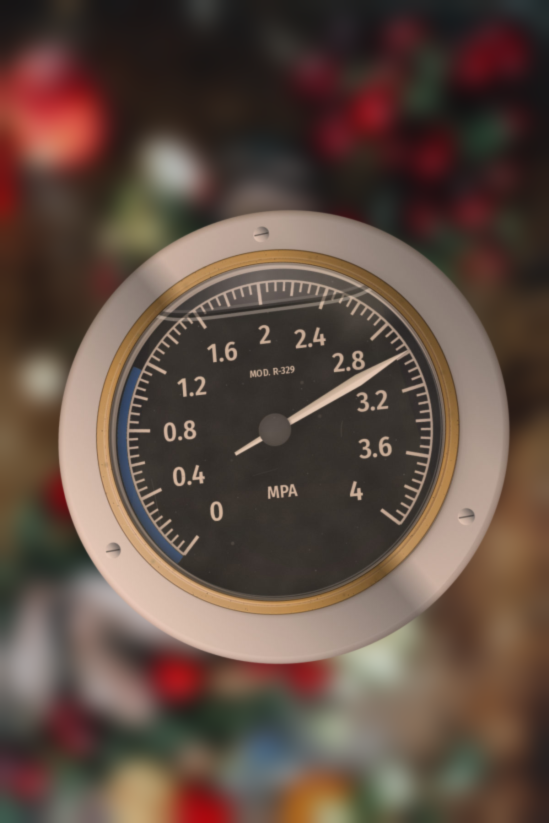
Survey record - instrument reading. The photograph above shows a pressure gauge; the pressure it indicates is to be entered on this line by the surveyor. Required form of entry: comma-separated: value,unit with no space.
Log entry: 3,MPa
